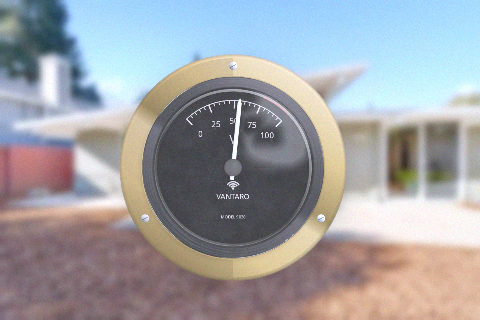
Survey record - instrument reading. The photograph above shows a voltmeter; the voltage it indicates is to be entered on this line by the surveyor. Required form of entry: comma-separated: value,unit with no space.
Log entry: 55,V
